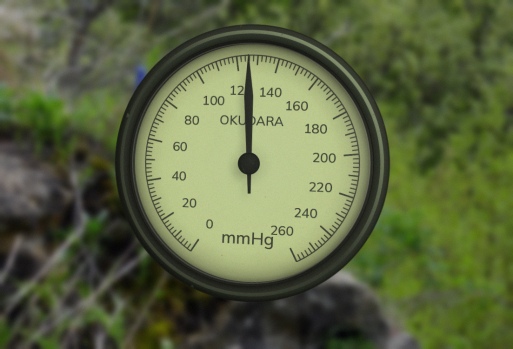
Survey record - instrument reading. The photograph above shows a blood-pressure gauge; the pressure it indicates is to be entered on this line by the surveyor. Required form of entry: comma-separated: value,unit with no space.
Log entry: 126,mmHg
